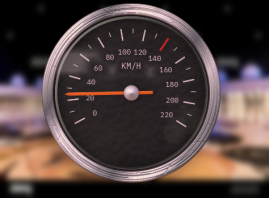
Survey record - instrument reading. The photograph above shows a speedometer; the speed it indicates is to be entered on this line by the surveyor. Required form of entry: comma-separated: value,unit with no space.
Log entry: 25,km/h
